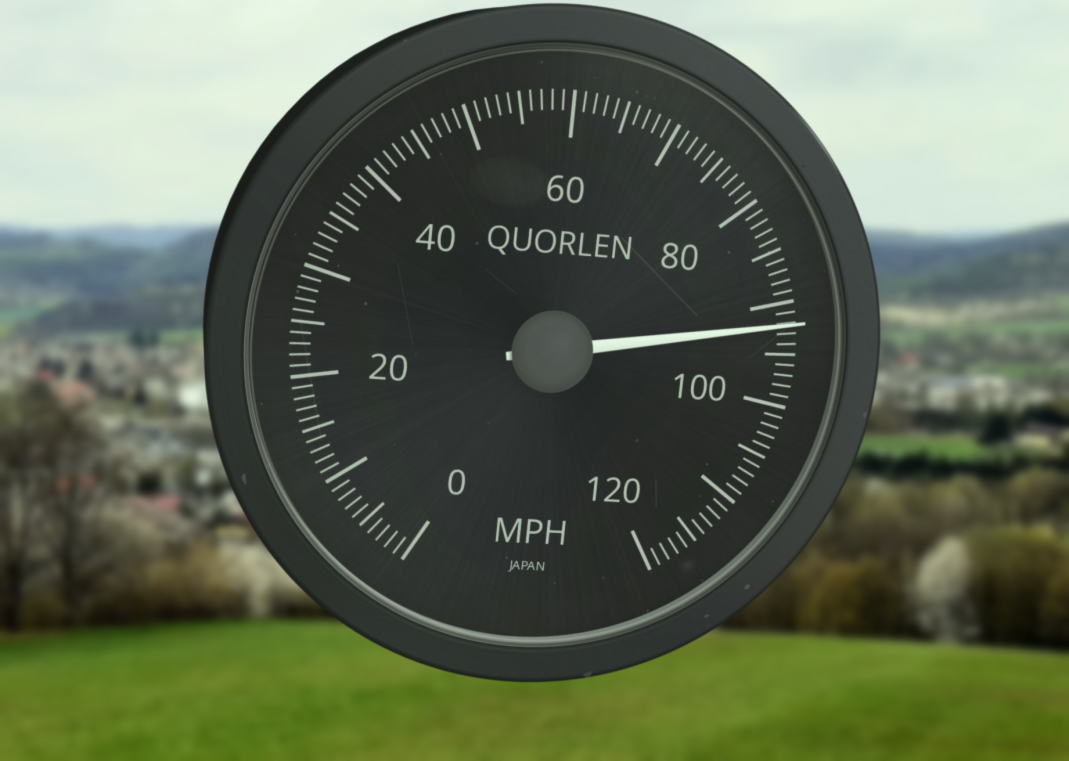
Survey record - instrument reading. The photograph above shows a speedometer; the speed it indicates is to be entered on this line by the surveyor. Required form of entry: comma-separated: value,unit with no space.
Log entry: 92,mph
